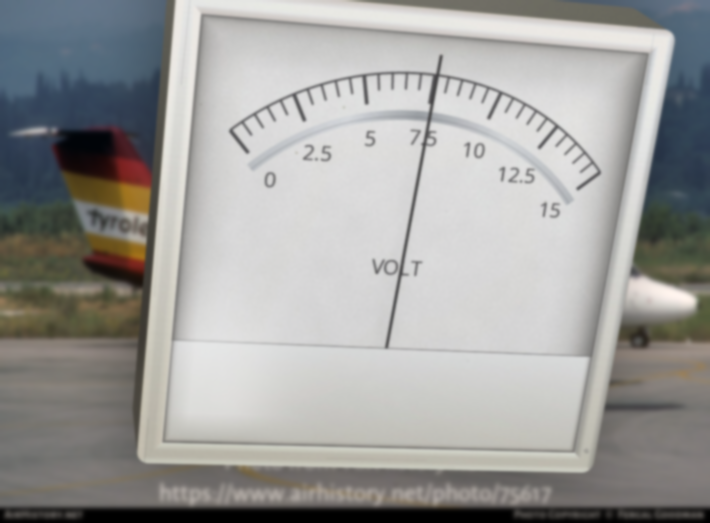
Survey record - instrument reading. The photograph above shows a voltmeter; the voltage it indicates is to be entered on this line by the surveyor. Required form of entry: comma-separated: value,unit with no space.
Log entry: 7.5,V
